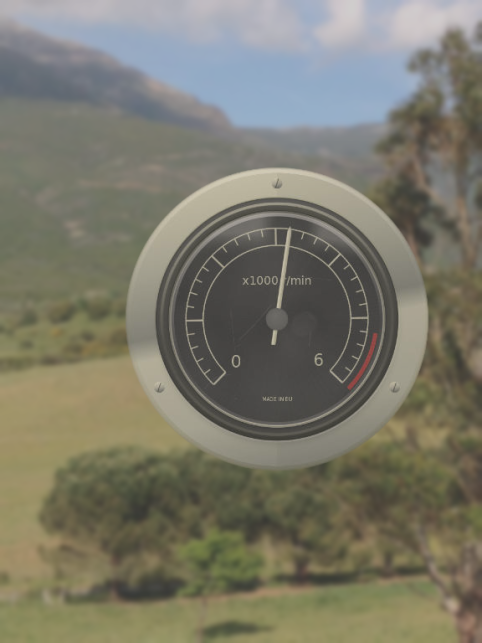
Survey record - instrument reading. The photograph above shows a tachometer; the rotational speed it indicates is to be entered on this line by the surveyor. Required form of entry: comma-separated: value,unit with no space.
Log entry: 3200,rpm
